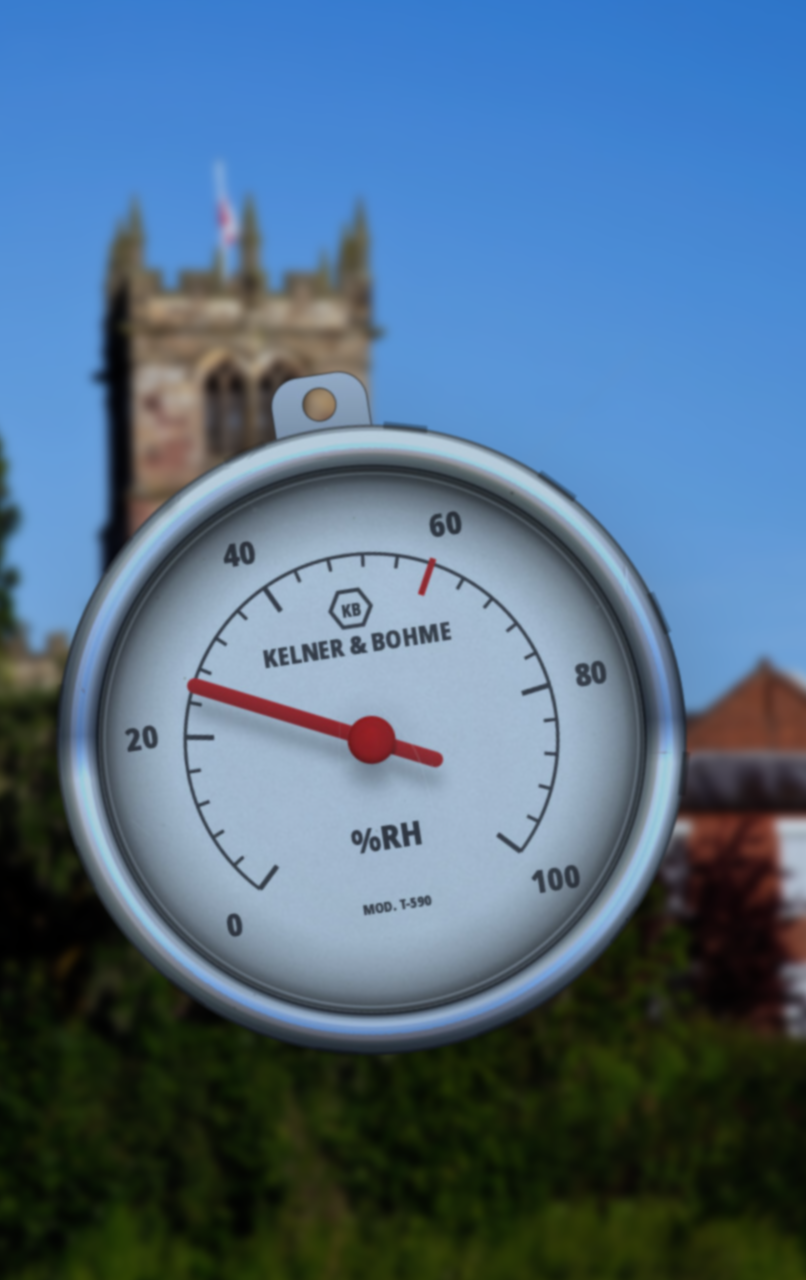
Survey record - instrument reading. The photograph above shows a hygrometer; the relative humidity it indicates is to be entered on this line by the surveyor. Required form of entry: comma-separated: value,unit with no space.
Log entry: 26,%
